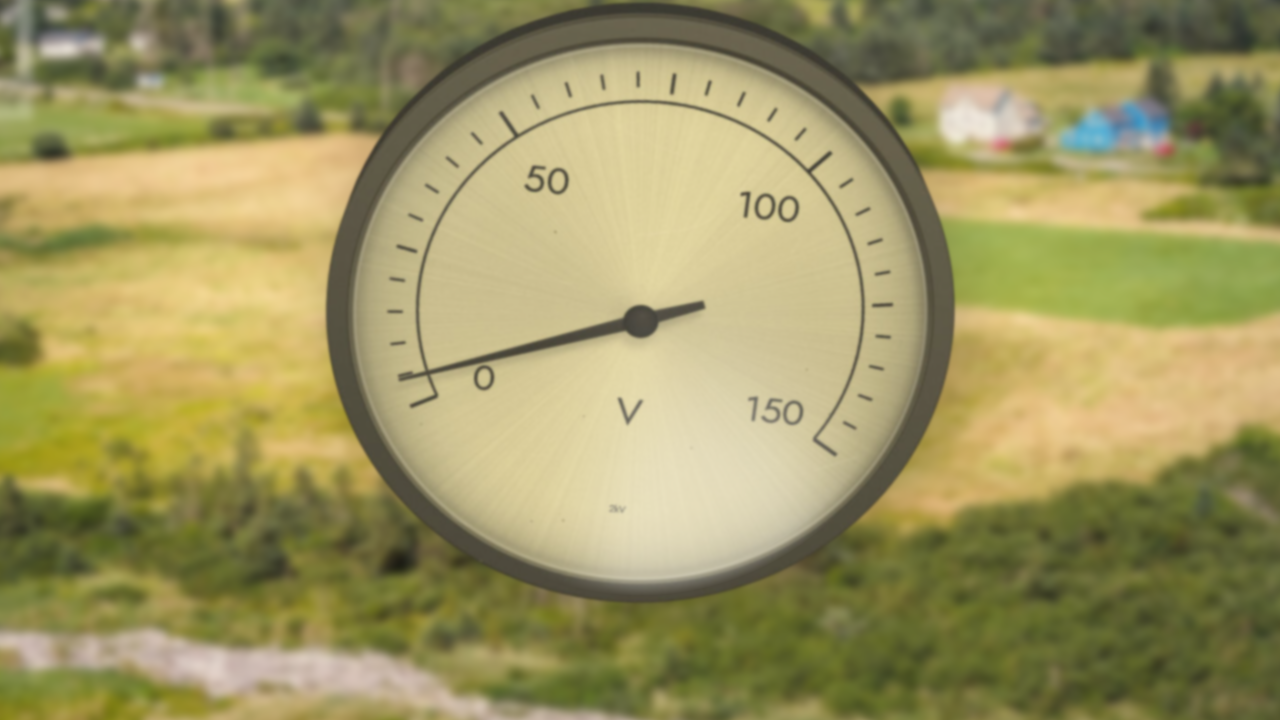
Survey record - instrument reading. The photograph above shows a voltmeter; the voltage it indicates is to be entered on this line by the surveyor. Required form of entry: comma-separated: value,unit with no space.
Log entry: 5,V
